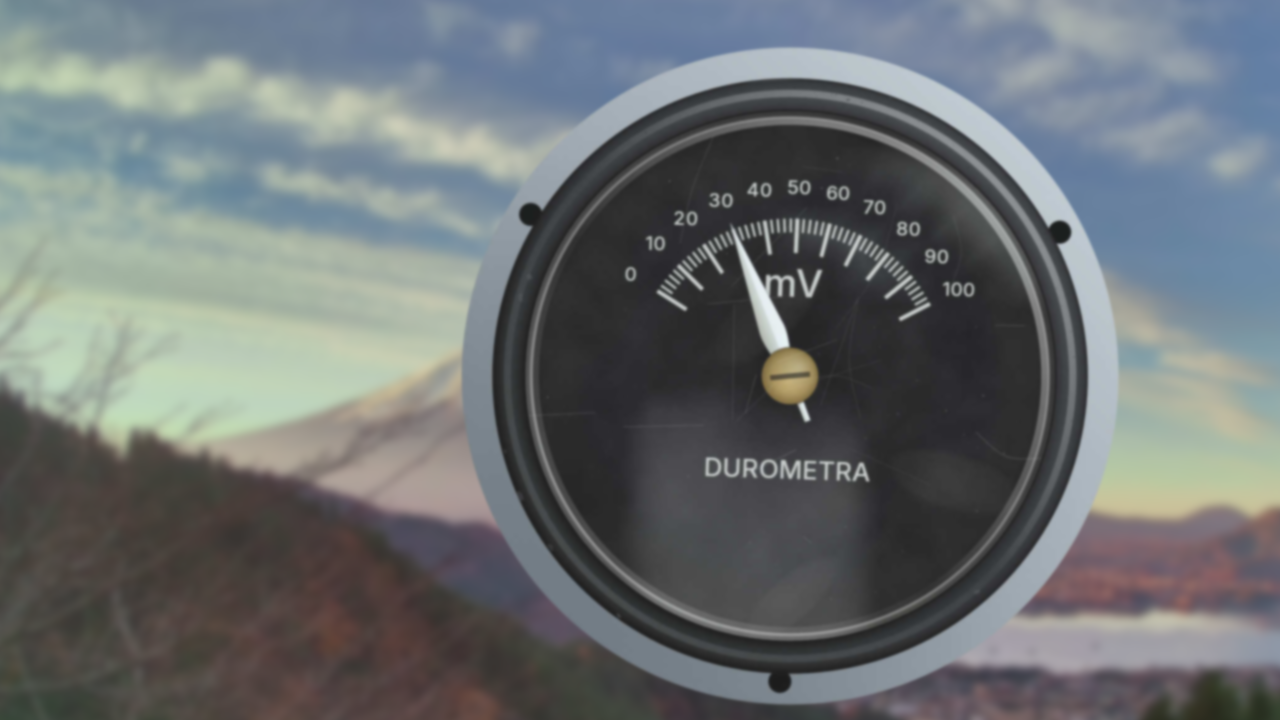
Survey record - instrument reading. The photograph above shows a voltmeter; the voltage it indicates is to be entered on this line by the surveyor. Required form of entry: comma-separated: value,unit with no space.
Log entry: 30,mV
